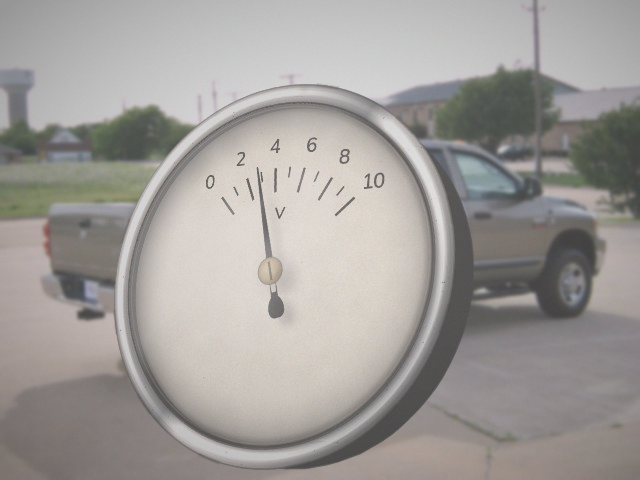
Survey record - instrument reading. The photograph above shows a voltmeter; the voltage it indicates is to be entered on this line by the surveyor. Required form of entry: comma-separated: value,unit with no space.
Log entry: 3,V
